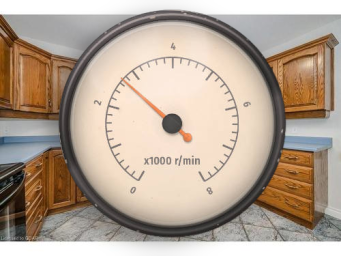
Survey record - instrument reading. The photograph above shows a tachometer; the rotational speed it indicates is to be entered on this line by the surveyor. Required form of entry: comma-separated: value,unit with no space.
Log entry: 2700,rpm
